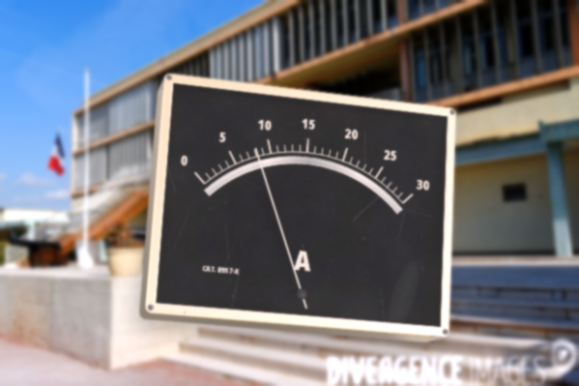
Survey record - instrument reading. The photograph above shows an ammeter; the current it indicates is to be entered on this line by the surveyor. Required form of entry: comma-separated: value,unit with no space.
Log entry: 8,A
